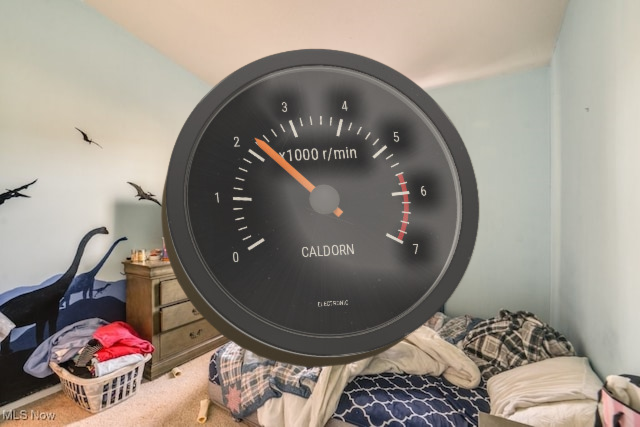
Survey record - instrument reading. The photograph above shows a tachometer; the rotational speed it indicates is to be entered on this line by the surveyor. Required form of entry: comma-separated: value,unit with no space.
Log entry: 2200,rpm
